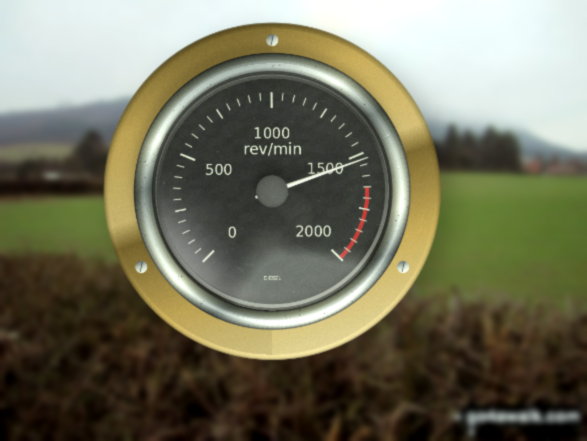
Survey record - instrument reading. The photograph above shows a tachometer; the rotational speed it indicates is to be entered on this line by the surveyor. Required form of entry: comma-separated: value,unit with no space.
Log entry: 1525,rpm
